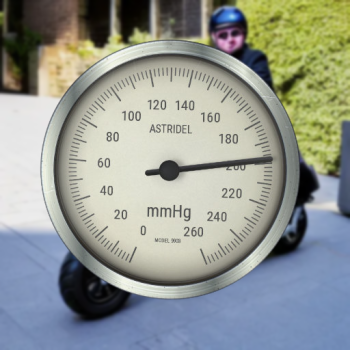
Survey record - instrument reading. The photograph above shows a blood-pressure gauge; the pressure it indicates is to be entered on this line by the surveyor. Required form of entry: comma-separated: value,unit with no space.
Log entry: 198,mmHg
